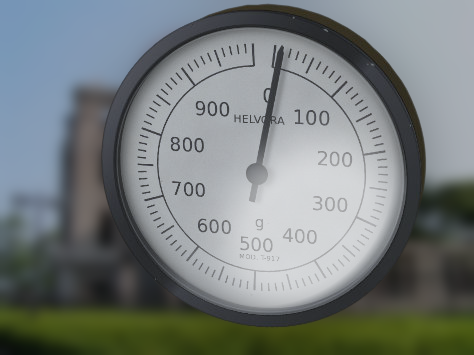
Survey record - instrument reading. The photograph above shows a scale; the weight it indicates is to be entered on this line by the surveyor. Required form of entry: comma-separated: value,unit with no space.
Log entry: 10,g
